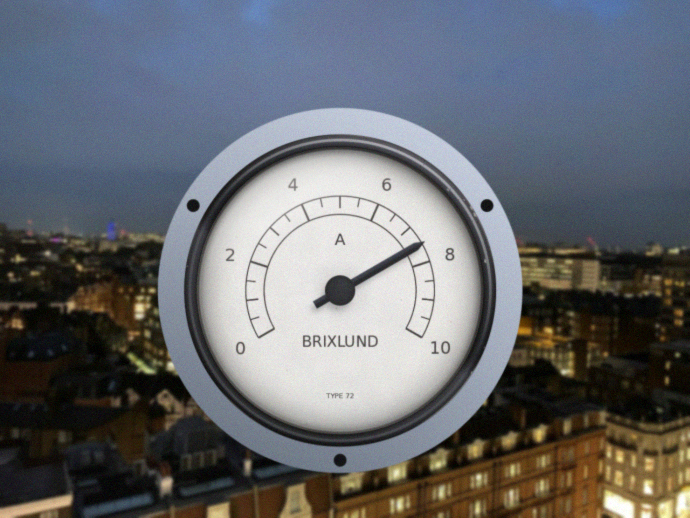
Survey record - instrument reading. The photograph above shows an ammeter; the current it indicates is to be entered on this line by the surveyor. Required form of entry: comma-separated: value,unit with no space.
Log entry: 7.5,A
